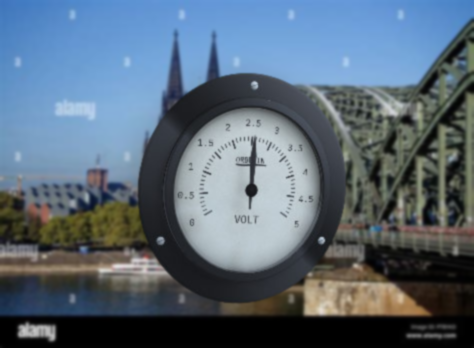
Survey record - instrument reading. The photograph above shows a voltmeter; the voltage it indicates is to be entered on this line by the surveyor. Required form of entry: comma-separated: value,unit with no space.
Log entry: 2.5,V
